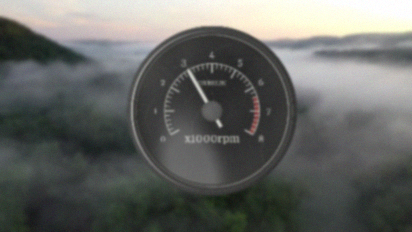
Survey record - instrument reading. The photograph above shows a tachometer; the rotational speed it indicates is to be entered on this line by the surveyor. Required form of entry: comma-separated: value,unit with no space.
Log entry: 3000,rpm
